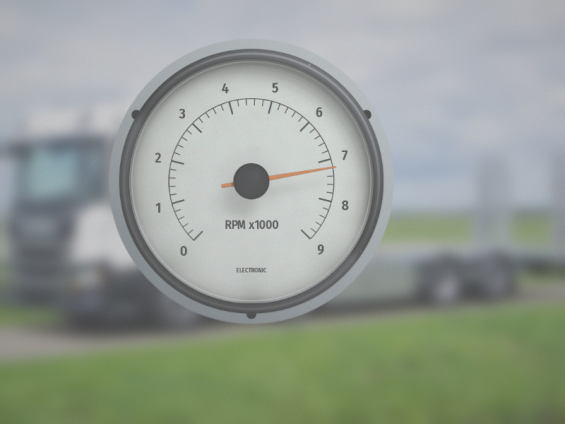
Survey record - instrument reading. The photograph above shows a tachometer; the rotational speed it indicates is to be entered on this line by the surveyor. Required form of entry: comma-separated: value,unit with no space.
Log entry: 7200,rpm
